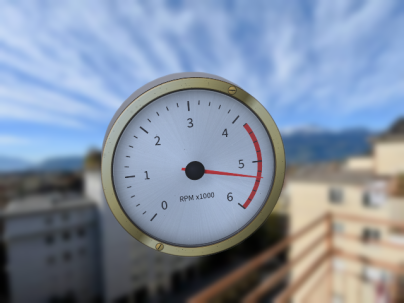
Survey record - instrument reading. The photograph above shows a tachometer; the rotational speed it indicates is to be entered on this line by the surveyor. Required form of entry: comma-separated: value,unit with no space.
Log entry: 5300,rpm
